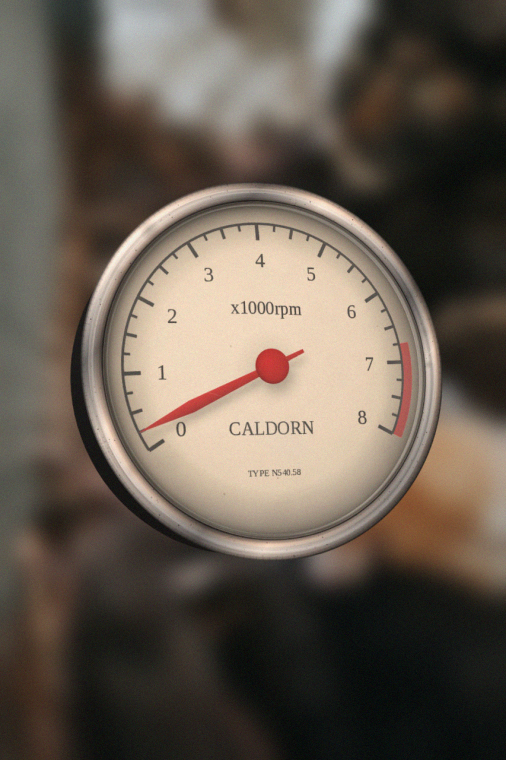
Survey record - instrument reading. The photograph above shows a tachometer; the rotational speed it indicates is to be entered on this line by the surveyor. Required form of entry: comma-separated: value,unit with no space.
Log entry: 250,rpm
